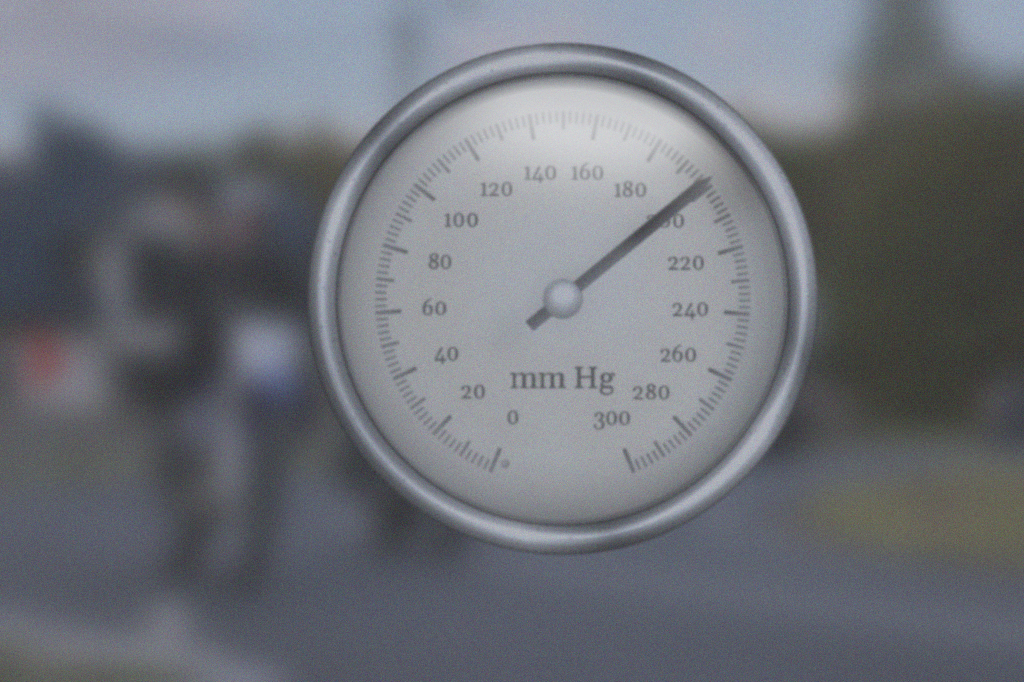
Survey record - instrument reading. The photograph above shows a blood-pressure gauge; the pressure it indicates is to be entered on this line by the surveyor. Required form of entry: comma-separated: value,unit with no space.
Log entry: 198,mmHg
